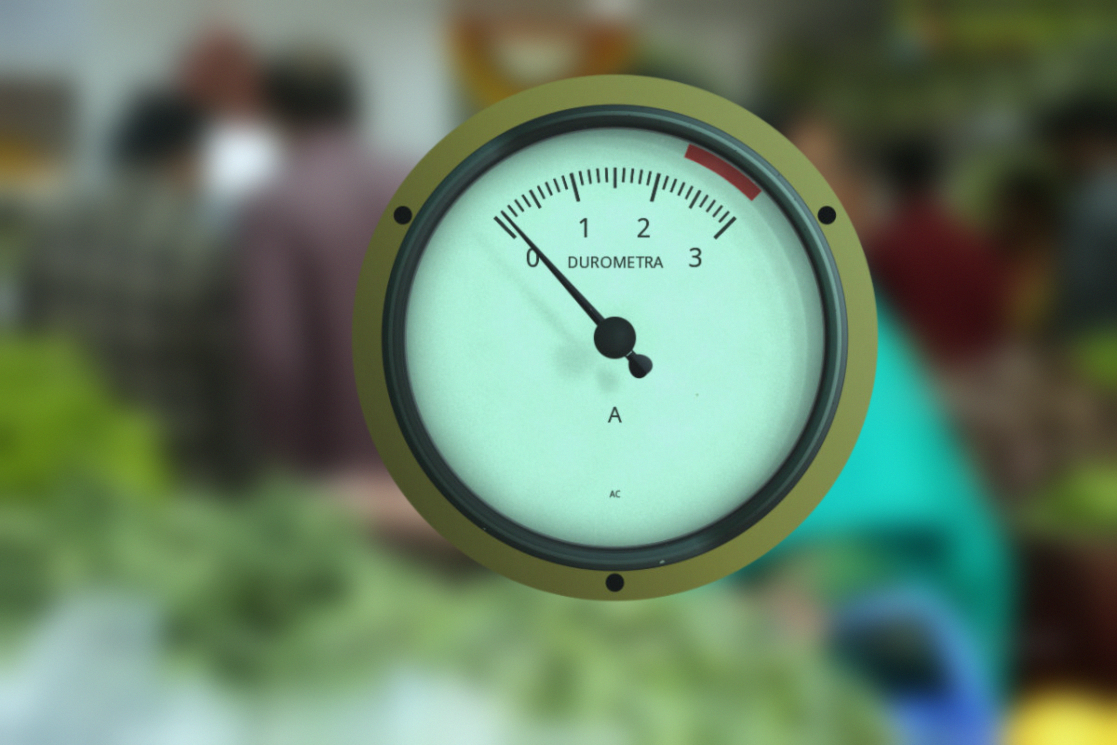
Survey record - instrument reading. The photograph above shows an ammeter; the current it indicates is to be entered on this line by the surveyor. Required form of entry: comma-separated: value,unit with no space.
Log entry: 0.1,A
